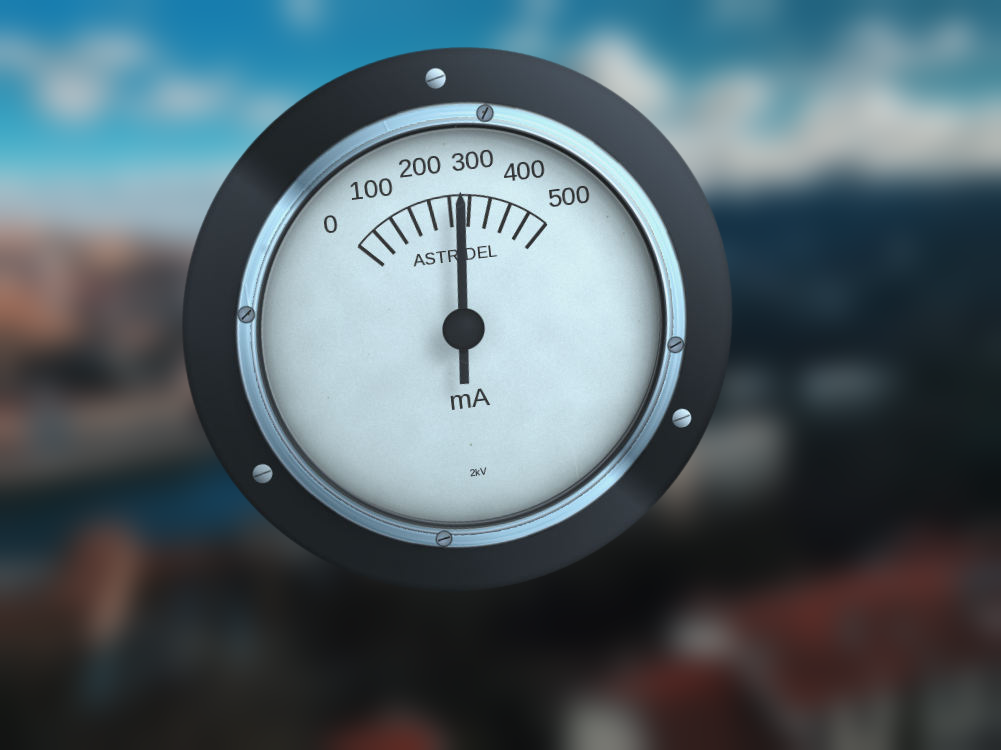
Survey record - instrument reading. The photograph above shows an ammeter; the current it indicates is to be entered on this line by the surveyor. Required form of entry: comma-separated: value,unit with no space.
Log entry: 275,mA
